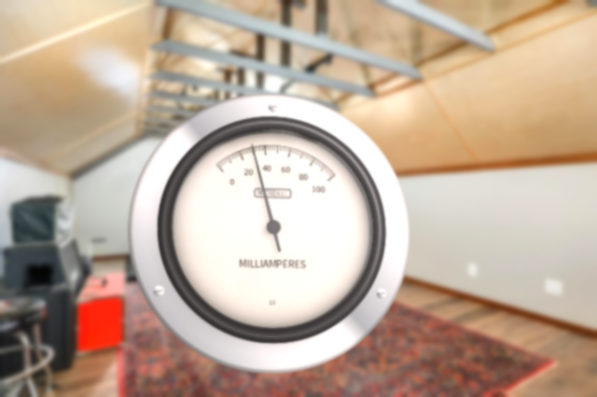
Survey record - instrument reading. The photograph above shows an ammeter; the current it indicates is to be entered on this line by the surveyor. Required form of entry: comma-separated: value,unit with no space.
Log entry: 30,mA
